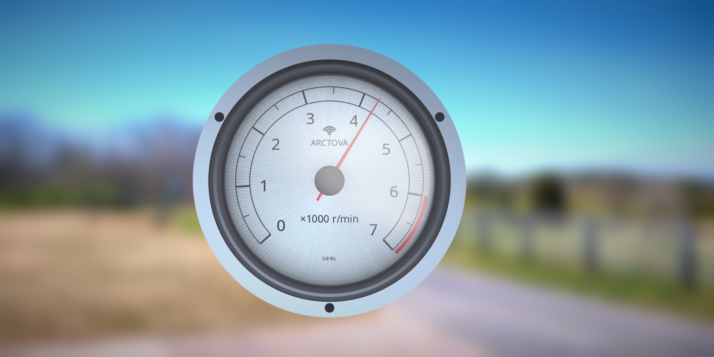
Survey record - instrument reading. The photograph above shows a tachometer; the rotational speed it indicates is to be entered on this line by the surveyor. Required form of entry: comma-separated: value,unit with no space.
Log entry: 4250,rpm
